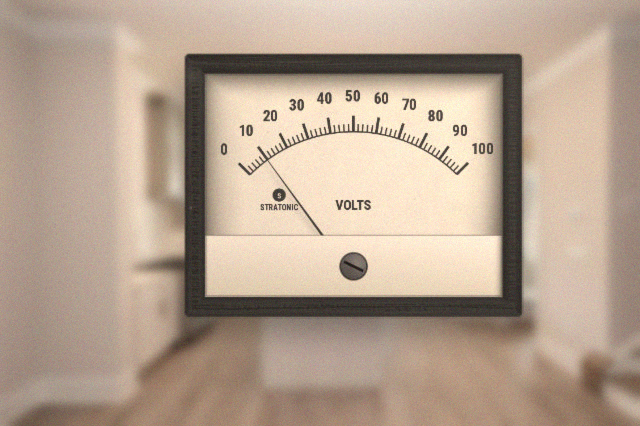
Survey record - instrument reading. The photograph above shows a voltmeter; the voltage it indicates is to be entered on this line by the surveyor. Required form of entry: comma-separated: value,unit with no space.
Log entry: 10,V
